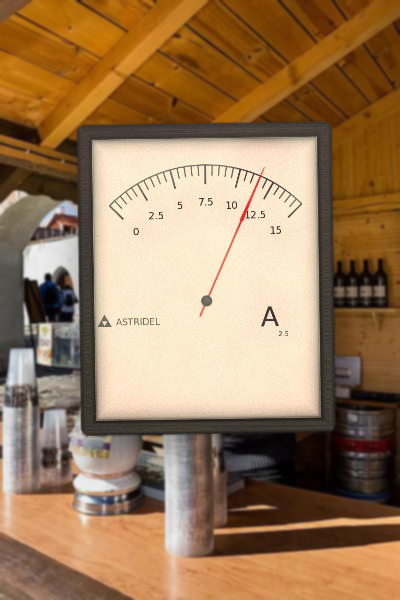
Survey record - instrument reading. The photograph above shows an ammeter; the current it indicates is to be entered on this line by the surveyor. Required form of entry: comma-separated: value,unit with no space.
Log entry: 11.5,A
